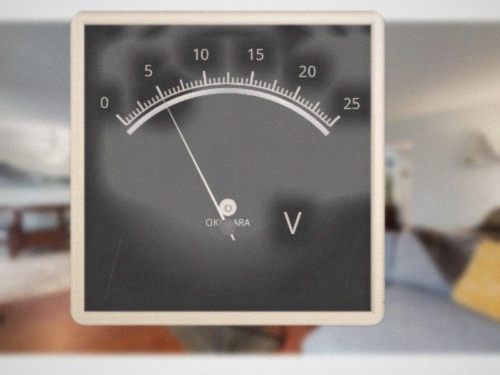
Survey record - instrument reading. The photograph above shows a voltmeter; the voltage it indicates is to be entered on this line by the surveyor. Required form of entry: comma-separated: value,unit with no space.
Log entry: 5,V
